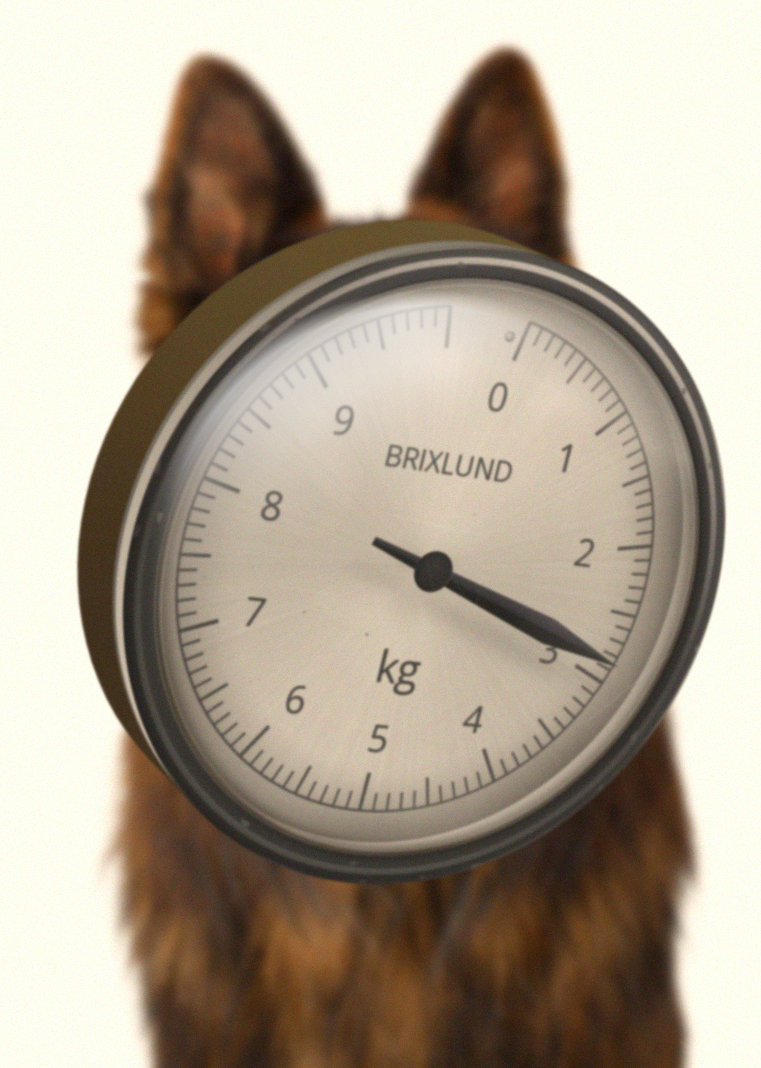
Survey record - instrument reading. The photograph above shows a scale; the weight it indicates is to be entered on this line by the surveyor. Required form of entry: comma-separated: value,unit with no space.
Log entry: 2.85,kg
